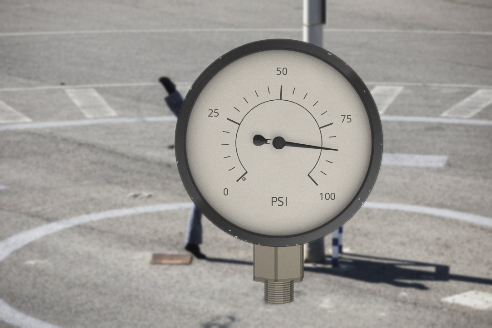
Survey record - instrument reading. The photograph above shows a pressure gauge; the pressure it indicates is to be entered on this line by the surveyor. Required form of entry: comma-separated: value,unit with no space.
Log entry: 85,psi
